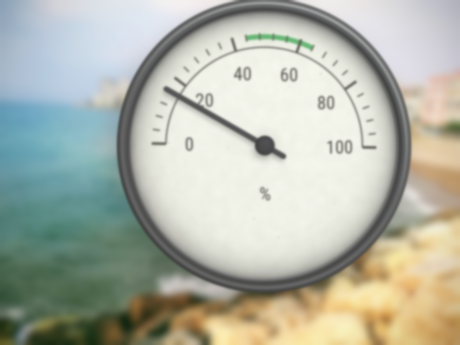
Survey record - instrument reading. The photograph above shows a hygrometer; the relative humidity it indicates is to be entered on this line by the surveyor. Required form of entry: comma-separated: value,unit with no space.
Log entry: 16,%
